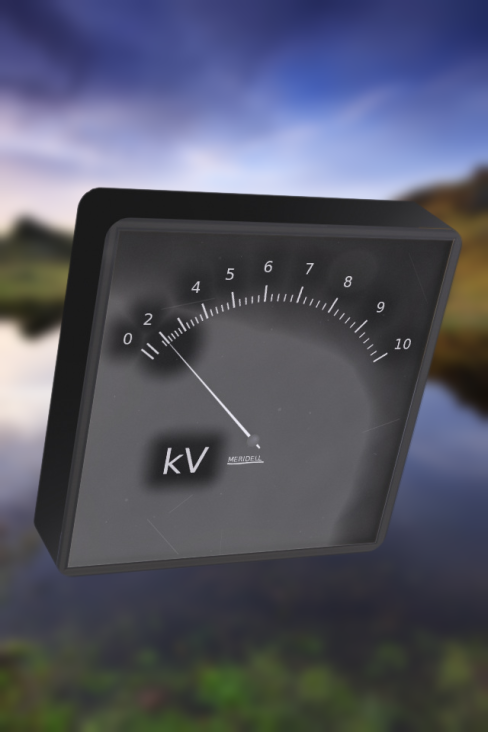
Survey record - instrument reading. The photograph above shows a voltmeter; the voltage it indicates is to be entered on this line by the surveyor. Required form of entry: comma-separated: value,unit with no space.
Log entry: 2,kV
